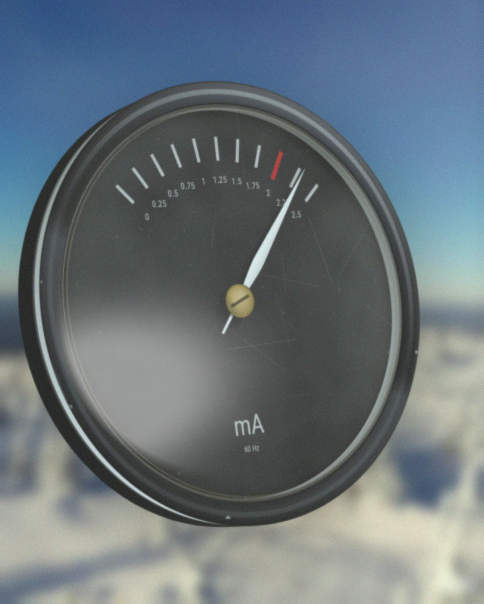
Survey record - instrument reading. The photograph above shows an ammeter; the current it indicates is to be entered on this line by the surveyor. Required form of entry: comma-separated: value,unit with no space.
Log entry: 2.25,mA
